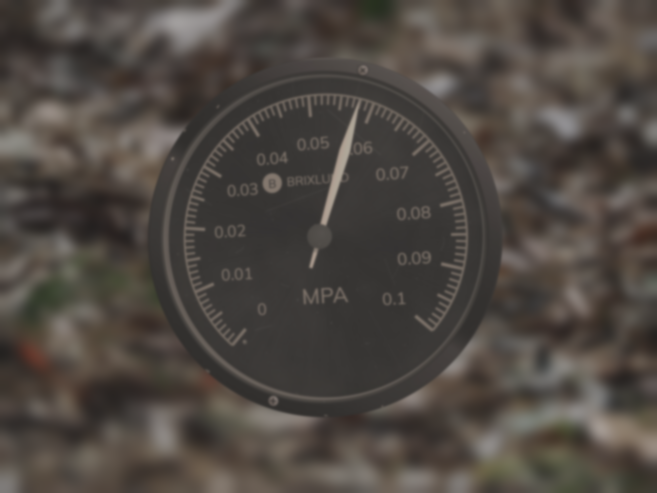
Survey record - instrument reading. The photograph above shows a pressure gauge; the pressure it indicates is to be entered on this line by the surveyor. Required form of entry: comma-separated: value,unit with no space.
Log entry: 0.058,MPa
